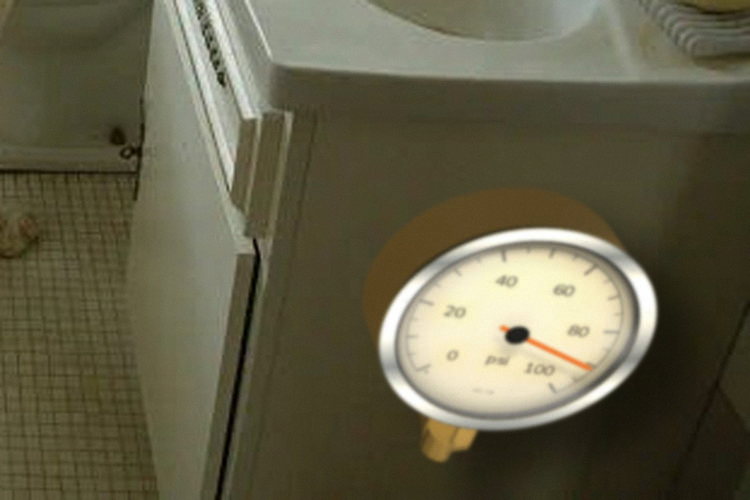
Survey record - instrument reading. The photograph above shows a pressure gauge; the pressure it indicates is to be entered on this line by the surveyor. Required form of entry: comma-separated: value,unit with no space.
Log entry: 90,psi
